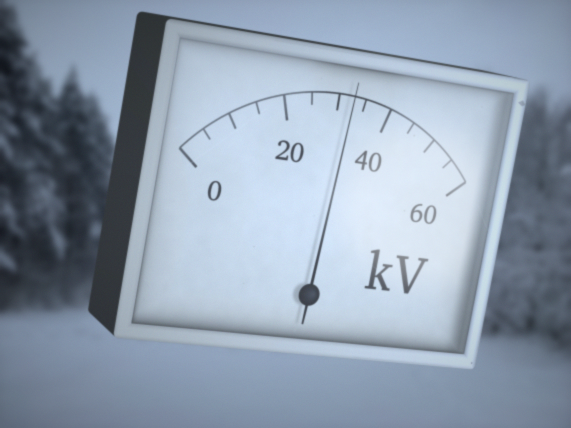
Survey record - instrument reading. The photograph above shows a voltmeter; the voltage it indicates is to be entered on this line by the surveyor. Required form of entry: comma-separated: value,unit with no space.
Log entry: 32.5,kV
